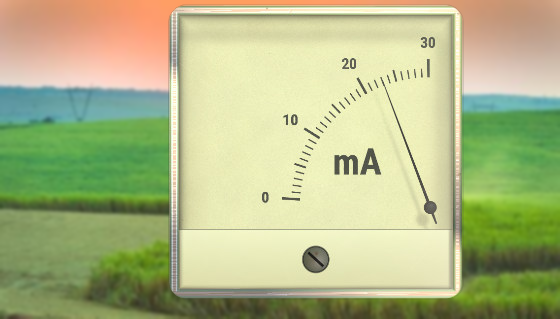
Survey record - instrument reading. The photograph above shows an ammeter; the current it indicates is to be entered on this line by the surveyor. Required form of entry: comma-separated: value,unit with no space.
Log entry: 23,mA
